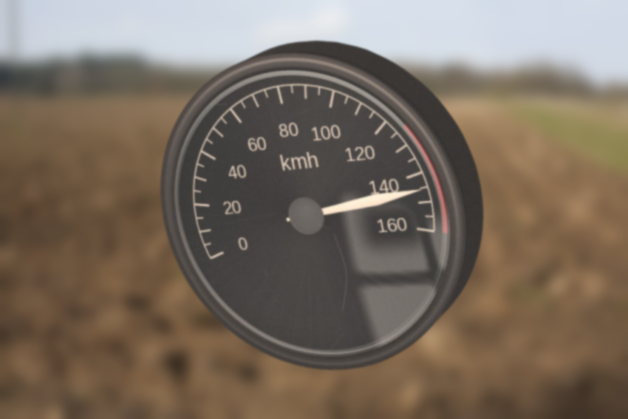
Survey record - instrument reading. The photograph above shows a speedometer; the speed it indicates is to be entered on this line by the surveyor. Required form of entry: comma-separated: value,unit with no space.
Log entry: 145,km/h
